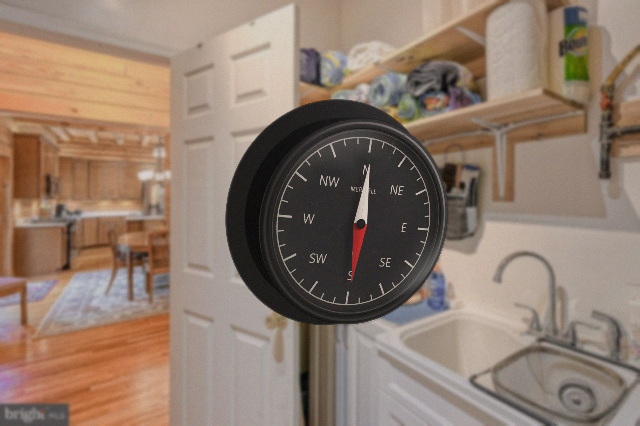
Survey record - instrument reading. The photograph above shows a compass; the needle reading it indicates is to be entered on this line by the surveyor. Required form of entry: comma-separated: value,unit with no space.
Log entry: 180,°
